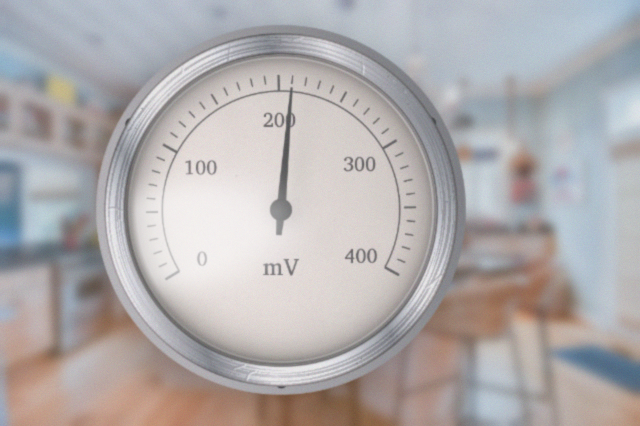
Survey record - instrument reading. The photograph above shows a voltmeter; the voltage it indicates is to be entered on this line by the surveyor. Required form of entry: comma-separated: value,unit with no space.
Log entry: 210,mV
